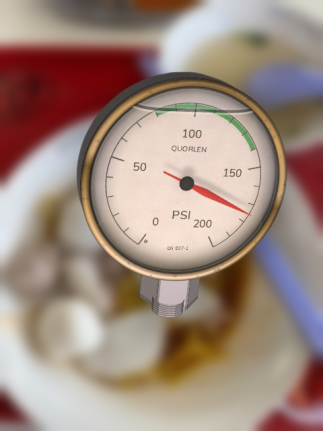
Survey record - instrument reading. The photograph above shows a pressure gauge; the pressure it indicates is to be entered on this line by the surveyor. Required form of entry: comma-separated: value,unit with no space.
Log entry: 175,psi
